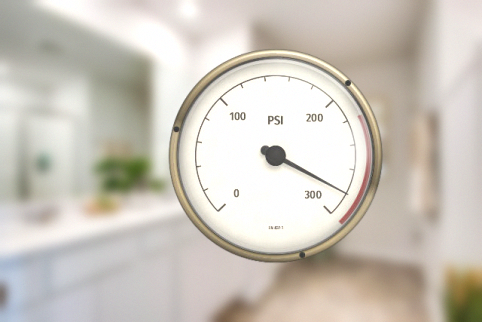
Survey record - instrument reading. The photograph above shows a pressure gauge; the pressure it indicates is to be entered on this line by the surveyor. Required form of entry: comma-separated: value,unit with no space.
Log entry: 280,psi
